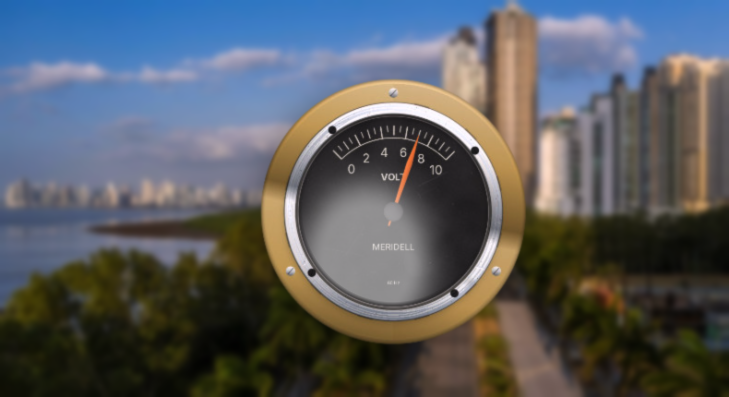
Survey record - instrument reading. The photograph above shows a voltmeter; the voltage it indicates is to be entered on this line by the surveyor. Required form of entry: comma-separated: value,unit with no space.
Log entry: 7,V
